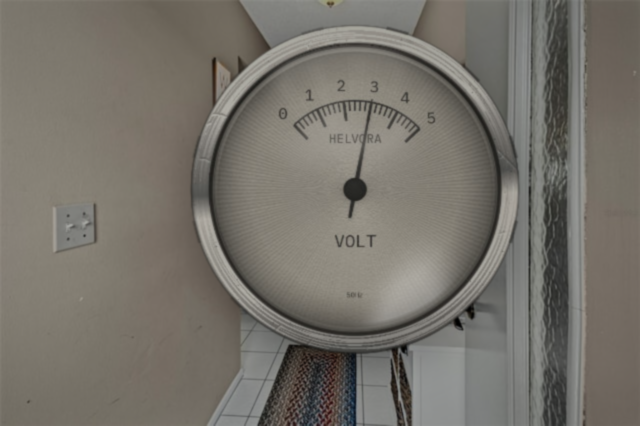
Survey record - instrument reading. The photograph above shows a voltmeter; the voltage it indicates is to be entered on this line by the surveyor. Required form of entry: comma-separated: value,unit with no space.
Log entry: 3,V
